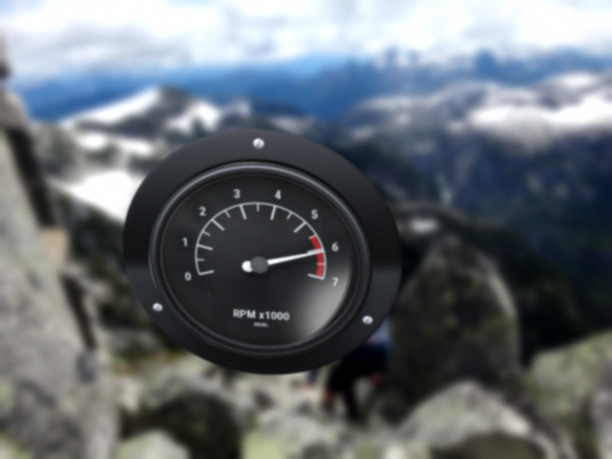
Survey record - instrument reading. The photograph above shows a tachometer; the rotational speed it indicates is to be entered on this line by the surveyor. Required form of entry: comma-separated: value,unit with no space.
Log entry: 6000,rpm
